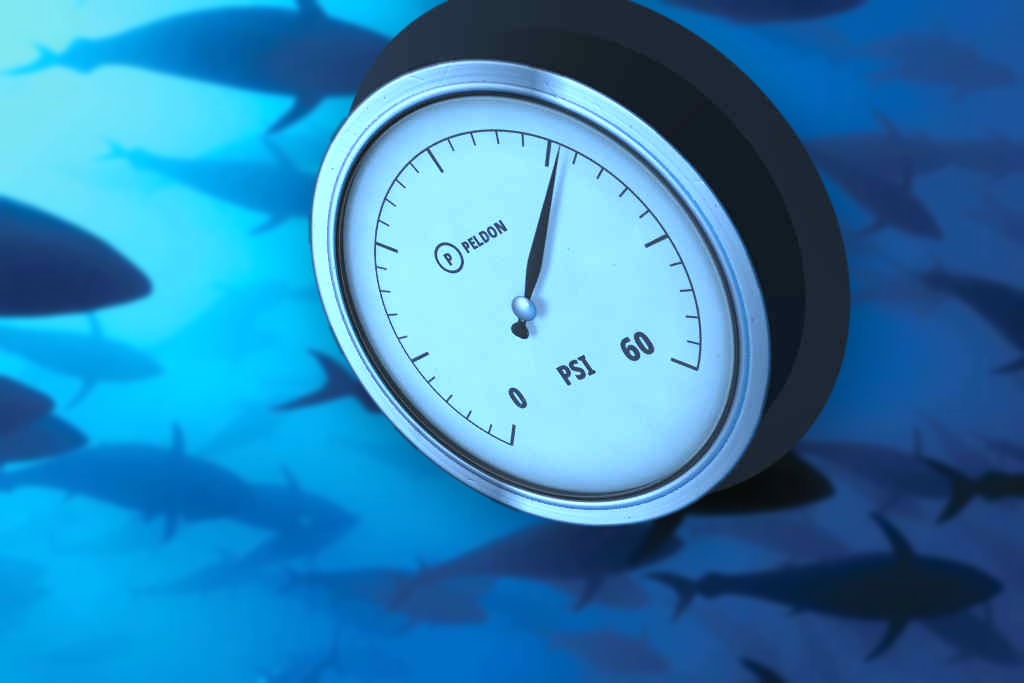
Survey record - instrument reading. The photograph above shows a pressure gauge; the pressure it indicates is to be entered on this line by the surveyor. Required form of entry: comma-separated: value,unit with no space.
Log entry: 41,psi
